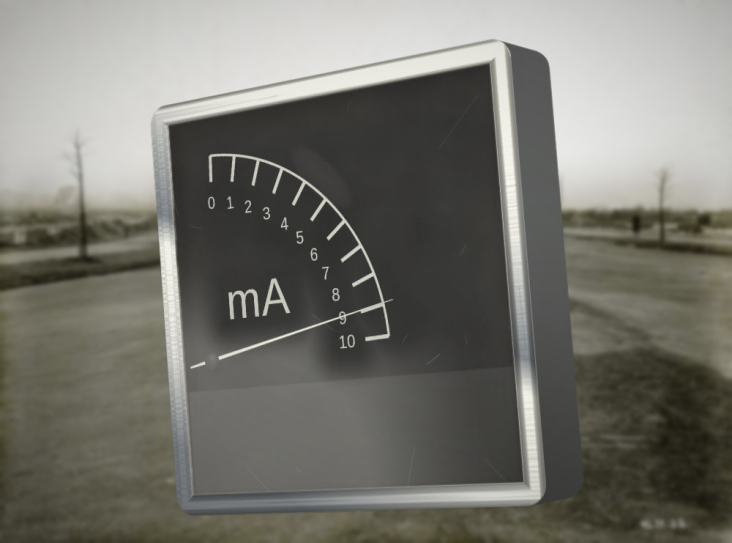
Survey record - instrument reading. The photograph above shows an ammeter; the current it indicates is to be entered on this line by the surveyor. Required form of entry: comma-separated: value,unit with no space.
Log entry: 9,mA
